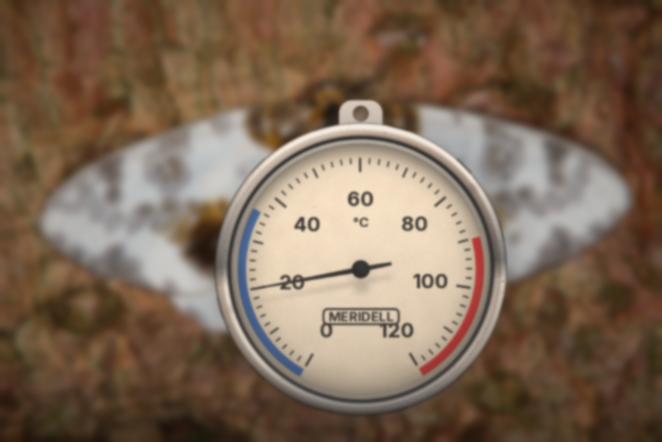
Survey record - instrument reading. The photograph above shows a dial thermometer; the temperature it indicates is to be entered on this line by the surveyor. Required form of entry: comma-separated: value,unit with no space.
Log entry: 20,°C
